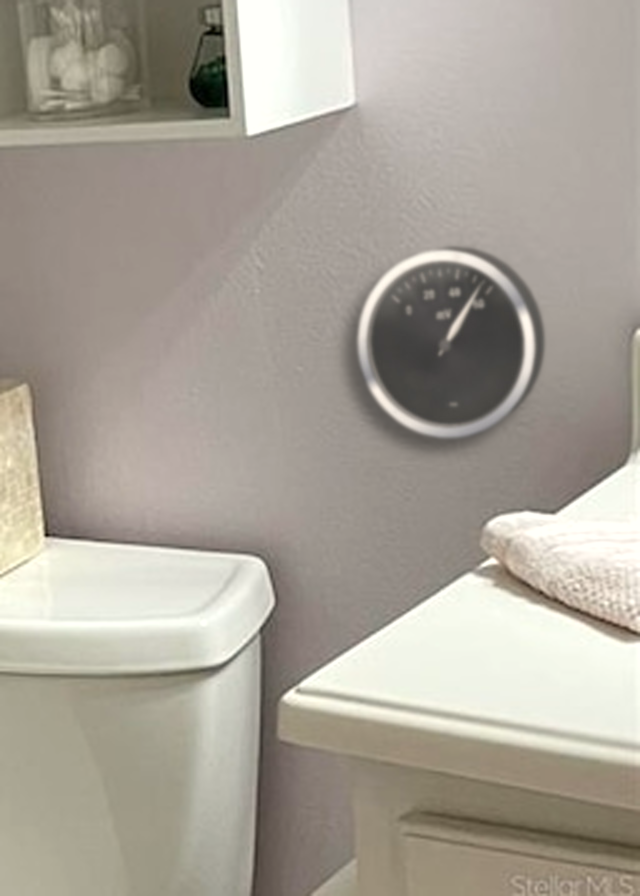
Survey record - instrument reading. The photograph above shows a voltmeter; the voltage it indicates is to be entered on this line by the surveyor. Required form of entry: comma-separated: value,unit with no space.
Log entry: 55,mV
